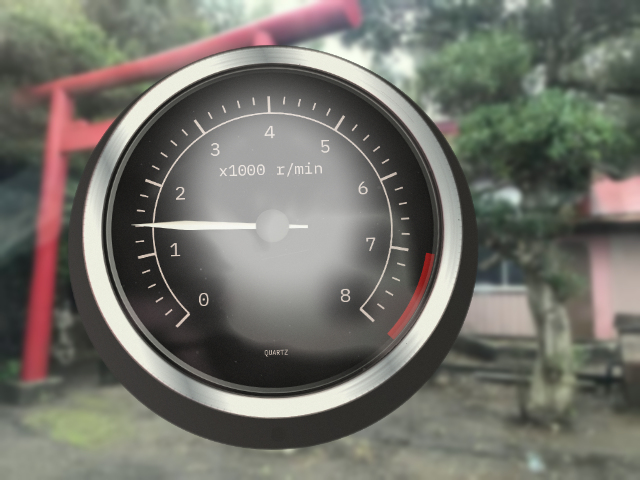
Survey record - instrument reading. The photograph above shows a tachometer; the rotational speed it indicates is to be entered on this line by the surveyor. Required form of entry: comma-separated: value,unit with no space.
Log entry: 1400,rpm
